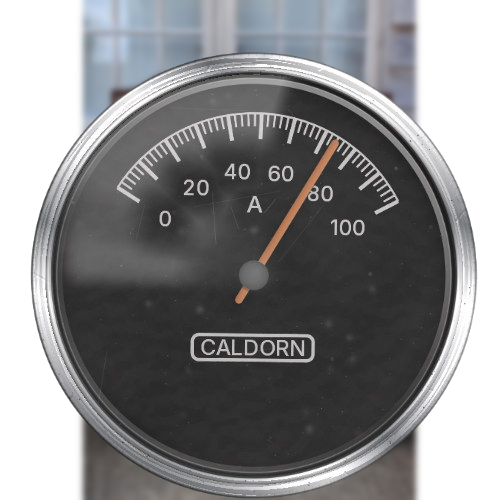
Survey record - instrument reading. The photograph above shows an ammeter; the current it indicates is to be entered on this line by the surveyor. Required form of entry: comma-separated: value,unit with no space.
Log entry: 74,A
